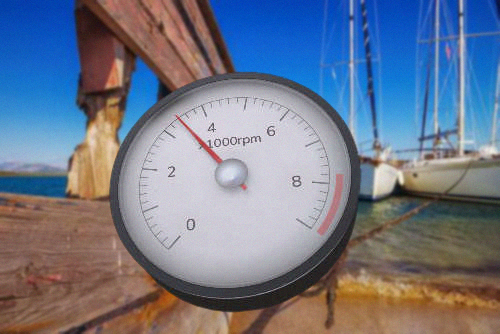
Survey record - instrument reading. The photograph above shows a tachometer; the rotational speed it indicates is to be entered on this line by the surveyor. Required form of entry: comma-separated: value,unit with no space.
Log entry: 3400,rpm
